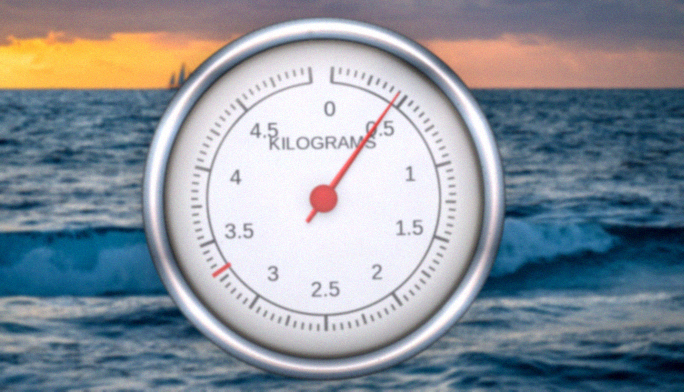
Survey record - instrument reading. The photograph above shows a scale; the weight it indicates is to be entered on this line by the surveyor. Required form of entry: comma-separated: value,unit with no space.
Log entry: 0.45,kg
